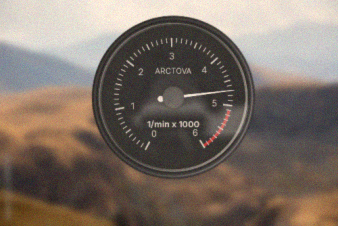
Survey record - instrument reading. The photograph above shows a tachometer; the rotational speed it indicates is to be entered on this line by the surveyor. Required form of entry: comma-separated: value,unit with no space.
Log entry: 4700,rpm
